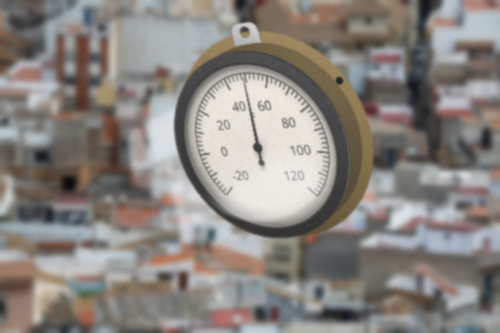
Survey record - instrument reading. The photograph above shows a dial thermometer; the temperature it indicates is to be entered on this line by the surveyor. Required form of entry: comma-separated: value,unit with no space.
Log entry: 50,°F
